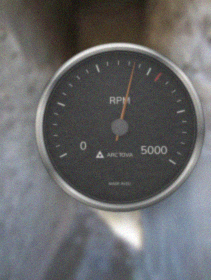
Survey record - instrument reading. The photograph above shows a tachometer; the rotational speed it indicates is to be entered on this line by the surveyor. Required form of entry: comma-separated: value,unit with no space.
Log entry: 2700,rpm
